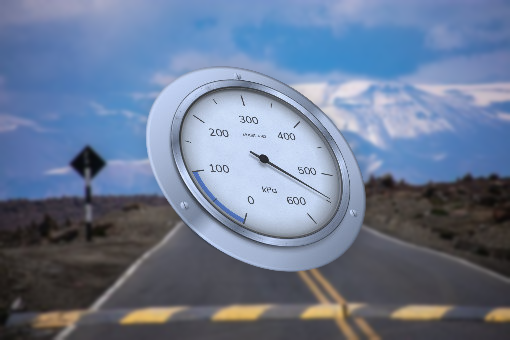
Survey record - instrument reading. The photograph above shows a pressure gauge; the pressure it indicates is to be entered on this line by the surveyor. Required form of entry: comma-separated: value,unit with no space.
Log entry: 550,kPa
